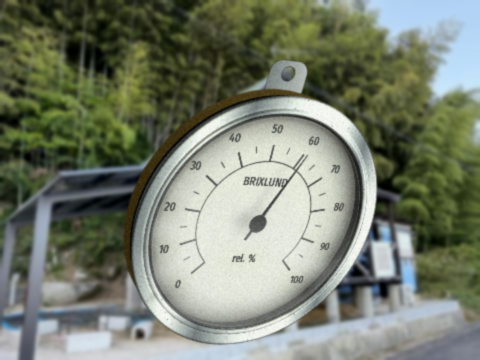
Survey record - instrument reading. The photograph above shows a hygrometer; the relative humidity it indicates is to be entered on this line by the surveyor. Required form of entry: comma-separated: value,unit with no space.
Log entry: 60,%
